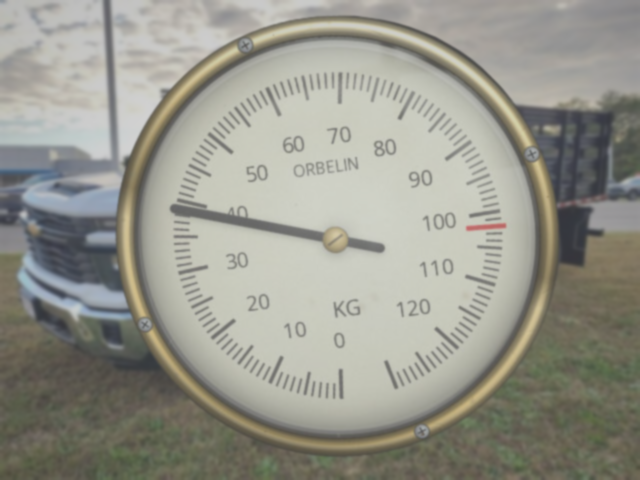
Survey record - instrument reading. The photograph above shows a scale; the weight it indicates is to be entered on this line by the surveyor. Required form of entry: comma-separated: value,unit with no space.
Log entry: 39,kg
